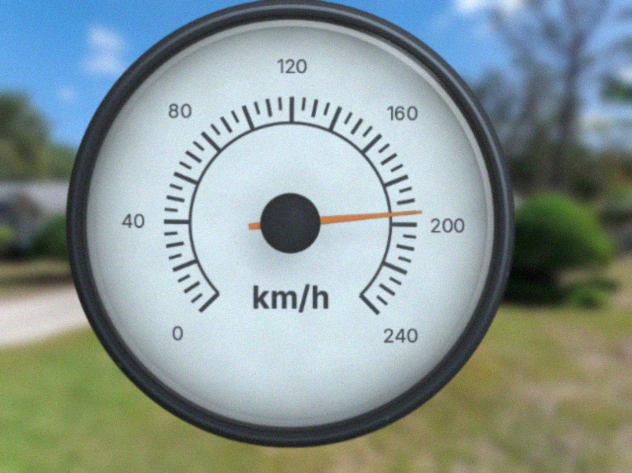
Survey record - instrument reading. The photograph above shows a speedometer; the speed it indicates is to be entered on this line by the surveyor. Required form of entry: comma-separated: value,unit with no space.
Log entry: 195,km/h
